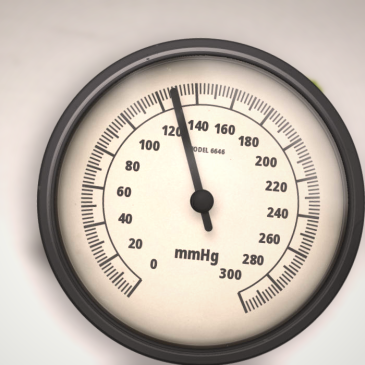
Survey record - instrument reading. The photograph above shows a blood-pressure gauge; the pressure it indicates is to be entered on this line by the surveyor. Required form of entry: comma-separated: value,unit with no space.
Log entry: 128,mmHg
